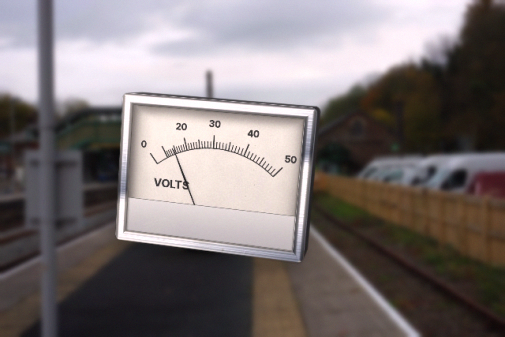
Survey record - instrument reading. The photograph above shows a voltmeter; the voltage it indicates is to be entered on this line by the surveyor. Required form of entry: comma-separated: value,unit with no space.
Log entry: 15,V
